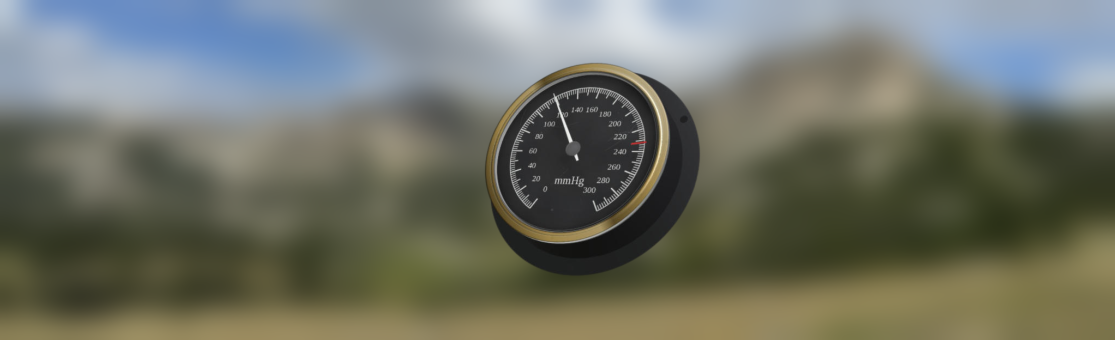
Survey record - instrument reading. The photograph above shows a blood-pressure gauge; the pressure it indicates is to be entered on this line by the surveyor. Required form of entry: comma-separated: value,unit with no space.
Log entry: 120,mmHg
